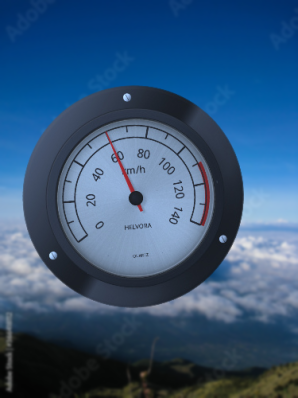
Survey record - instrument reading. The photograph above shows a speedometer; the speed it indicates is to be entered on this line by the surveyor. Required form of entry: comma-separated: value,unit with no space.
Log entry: 60,km/h
